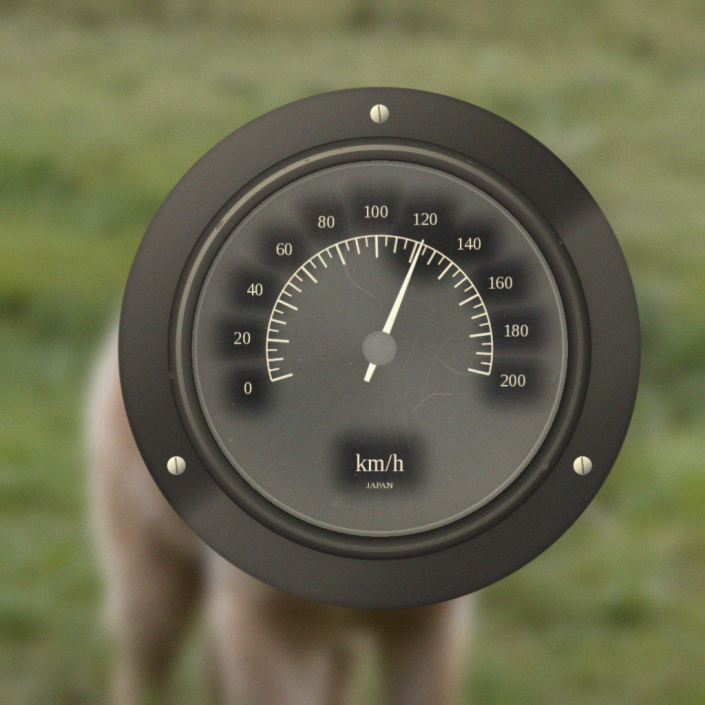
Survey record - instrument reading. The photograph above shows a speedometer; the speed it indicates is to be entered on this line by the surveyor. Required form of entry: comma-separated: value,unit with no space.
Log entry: 122.5,km/h
